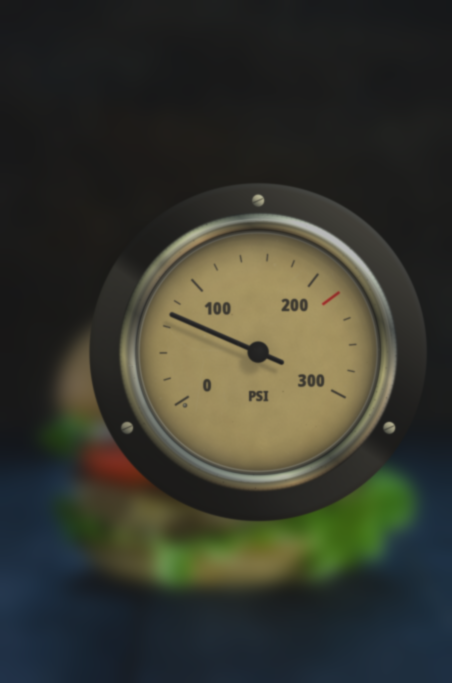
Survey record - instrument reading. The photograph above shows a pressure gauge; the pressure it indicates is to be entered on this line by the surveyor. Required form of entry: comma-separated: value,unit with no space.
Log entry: 70,psi
